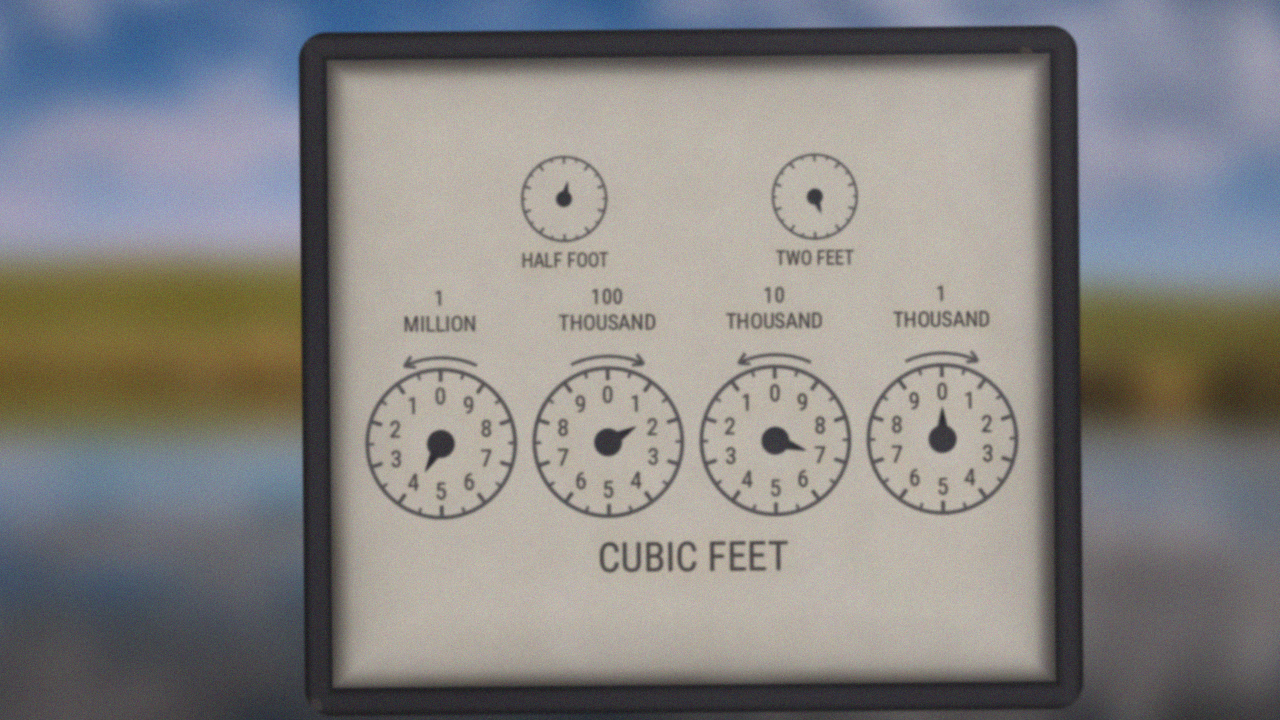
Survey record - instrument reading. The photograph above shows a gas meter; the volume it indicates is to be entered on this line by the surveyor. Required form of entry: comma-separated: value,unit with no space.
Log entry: 417000,ft³
